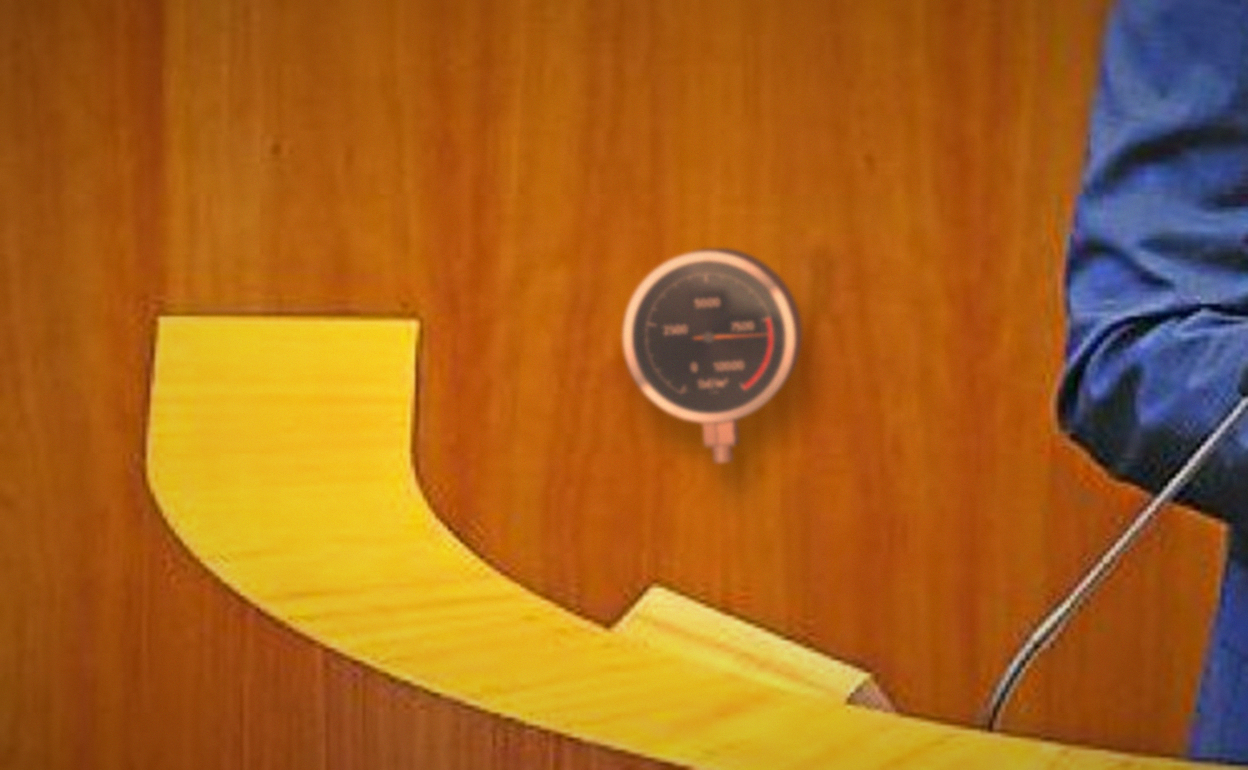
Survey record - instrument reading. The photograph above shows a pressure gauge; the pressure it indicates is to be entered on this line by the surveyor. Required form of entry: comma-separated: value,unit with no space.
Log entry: 8000,psi
